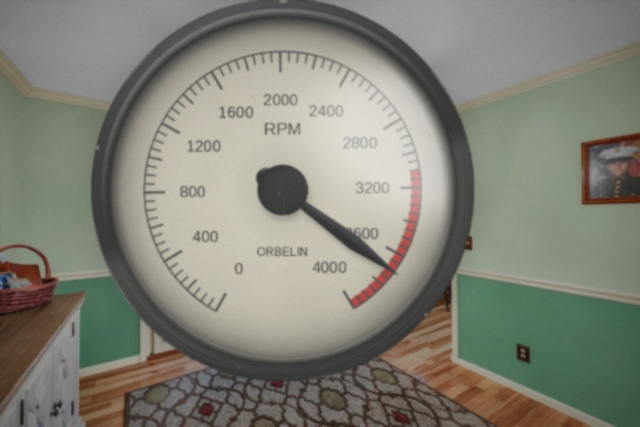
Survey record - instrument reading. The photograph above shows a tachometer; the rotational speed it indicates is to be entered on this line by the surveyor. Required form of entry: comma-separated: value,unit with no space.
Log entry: 3700,rpm
